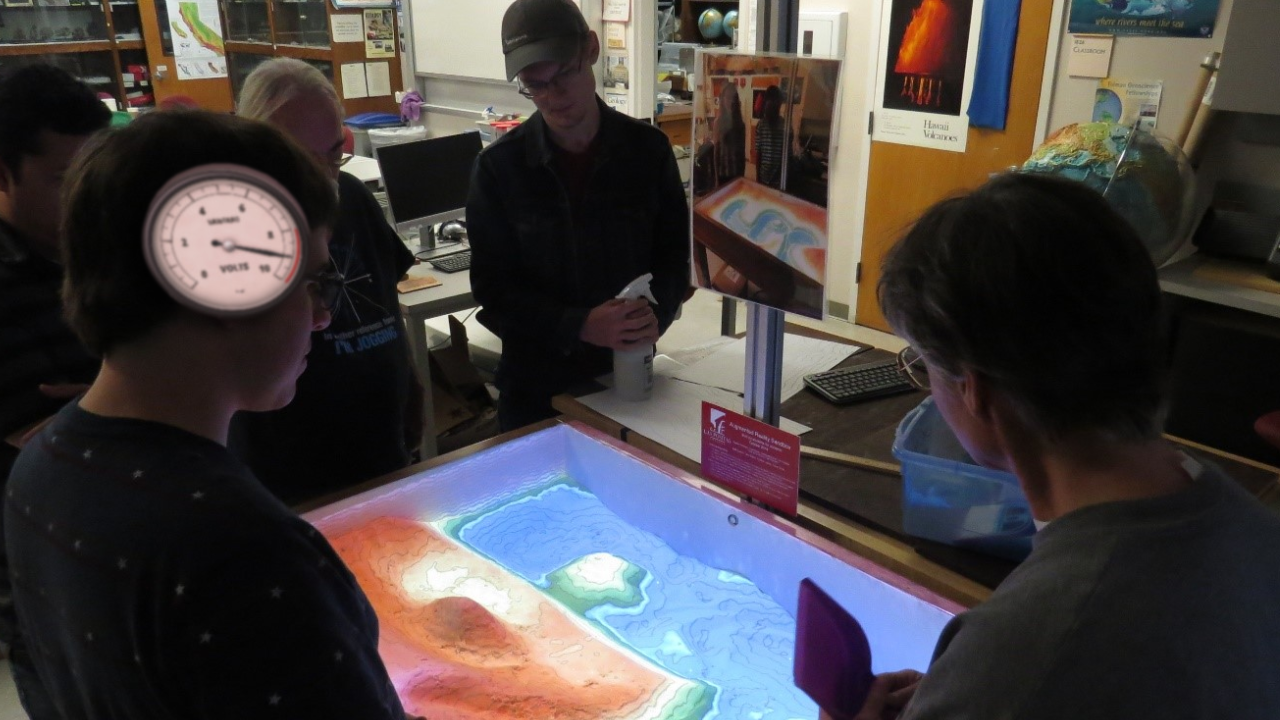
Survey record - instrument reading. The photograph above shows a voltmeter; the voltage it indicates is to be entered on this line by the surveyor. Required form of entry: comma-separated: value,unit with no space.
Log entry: 9,V
